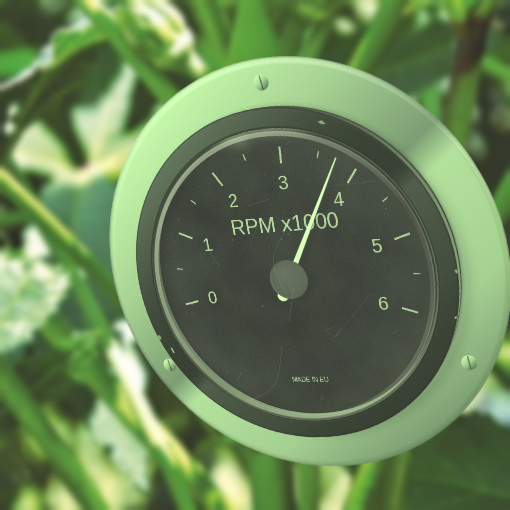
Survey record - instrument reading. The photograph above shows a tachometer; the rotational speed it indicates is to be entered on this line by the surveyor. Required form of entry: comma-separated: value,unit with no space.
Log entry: 3750,rpm
